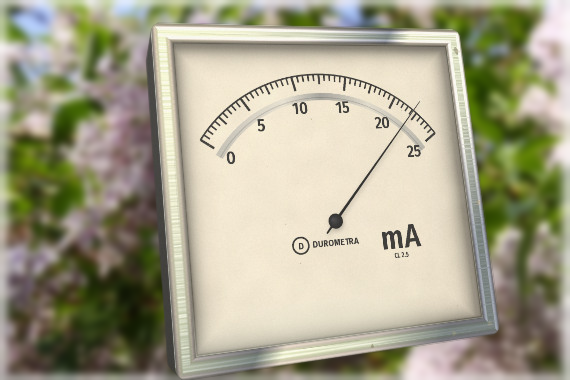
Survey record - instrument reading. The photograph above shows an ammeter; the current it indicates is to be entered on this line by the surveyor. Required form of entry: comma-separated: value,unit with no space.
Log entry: 22,mA
